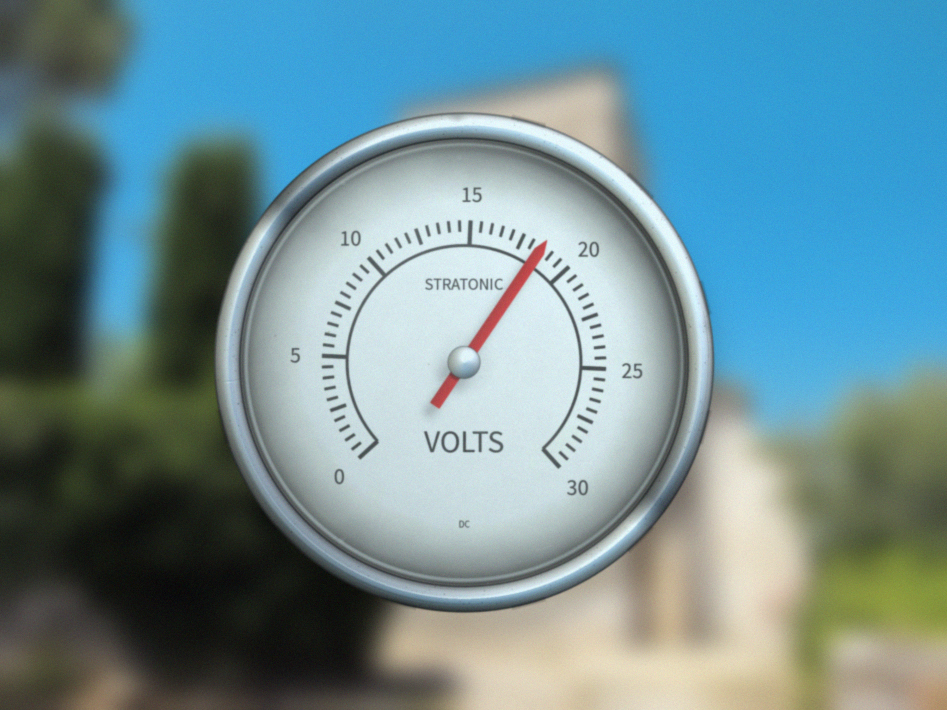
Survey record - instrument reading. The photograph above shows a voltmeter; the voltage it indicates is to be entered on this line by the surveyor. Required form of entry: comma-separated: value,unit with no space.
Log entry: 18.5,V
